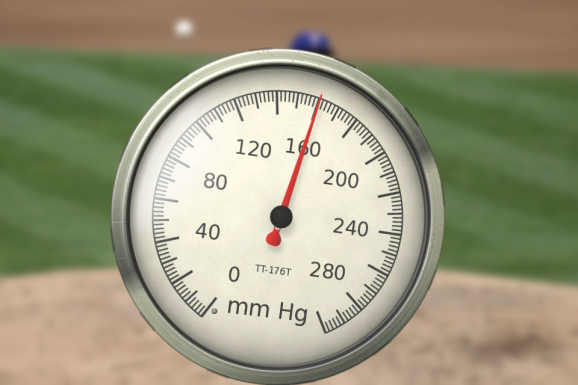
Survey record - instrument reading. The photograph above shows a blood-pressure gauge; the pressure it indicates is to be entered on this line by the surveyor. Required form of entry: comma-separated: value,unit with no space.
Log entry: 160,mmHg
